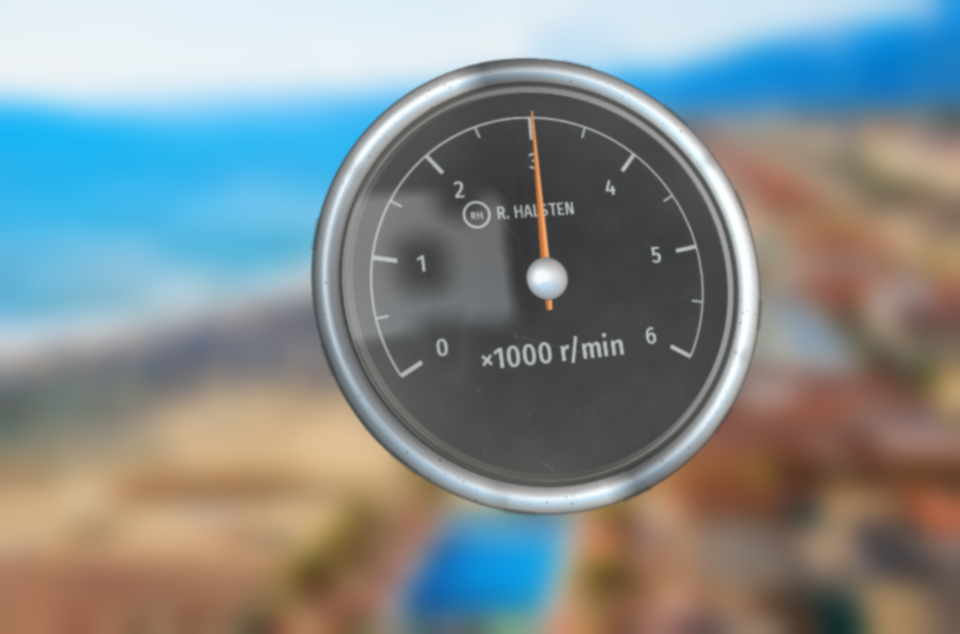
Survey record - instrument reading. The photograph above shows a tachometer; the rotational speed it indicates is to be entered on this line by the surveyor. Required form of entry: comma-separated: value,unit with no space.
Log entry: 3000,rpm
